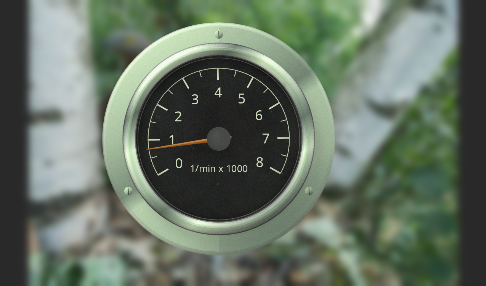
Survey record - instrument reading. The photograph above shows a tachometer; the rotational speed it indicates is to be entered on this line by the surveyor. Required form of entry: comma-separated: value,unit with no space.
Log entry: 750,rpm
